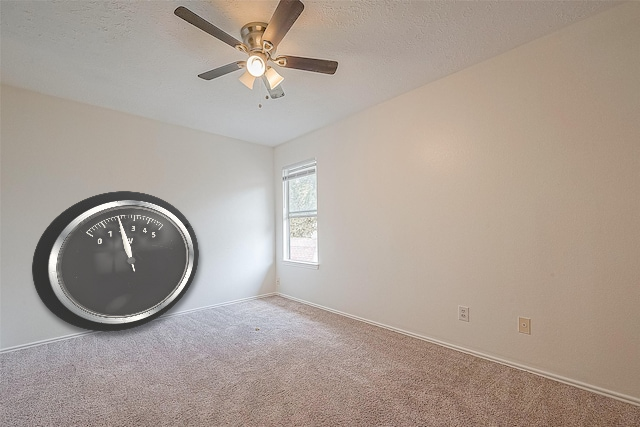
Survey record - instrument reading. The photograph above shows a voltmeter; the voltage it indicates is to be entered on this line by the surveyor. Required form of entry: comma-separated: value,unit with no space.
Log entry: 2,V
